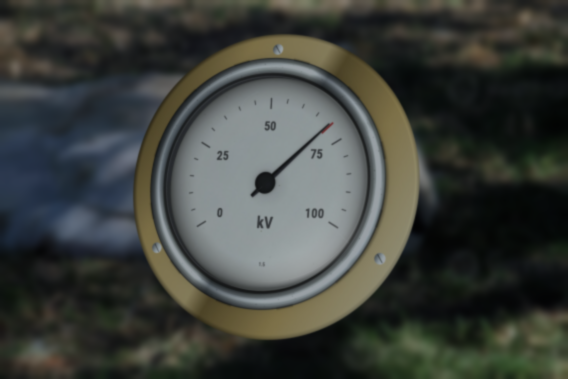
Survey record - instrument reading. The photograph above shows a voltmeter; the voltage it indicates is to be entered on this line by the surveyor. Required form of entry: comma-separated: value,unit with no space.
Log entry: 70,kV
